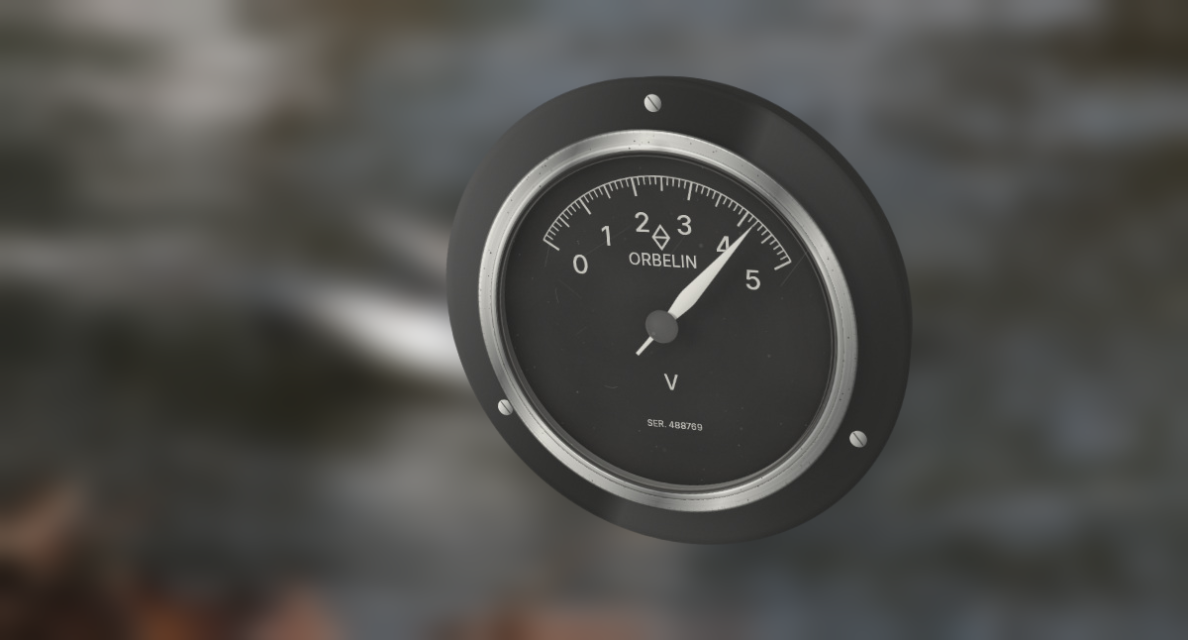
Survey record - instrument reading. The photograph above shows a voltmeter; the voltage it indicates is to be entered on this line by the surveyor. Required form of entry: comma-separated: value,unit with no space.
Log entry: 4.2,V
